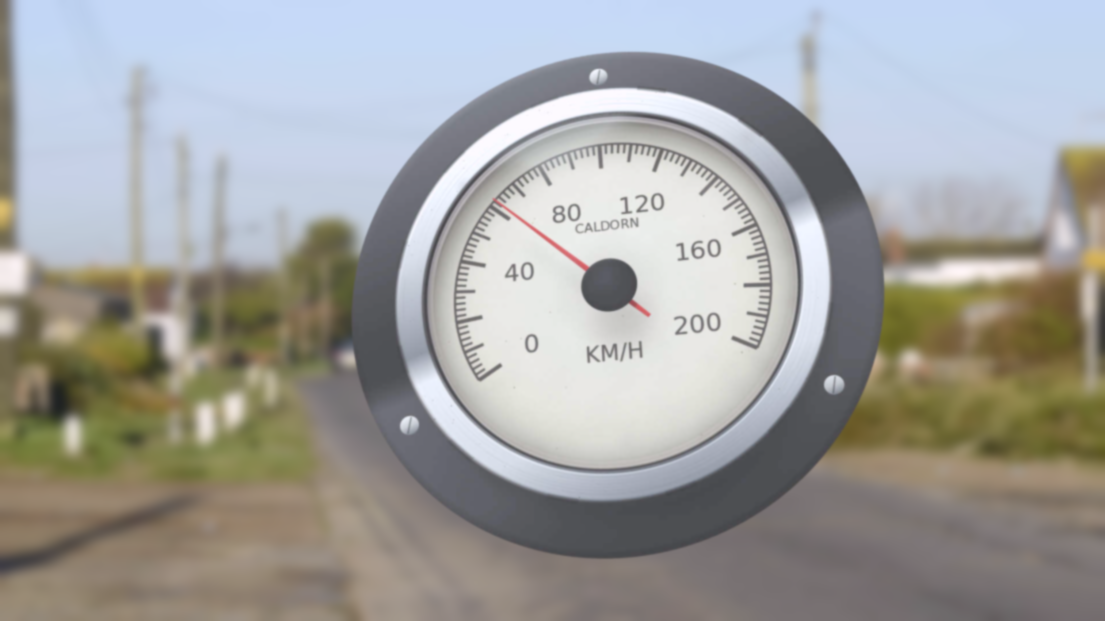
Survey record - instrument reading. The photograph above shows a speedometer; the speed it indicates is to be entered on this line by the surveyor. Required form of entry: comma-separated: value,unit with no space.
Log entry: 62,km/h
